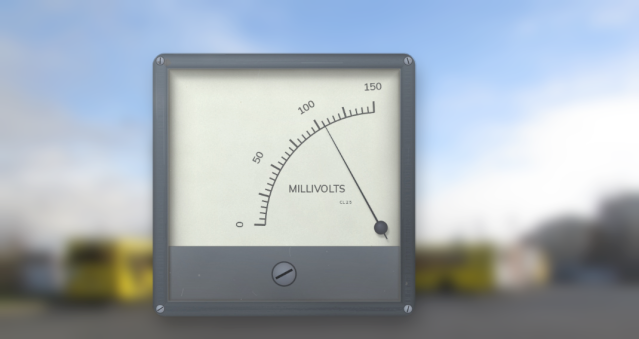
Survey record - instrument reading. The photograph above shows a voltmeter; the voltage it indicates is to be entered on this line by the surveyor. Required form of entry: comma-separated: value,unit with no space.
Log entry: 105,mV
